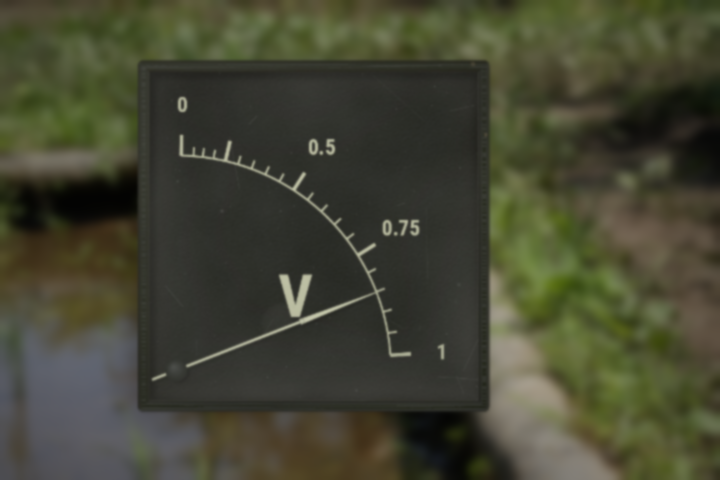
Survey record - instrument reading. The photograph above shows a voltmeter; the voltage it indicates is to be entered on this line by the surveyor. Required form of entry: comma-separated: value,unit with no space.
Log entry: 0.85,V
